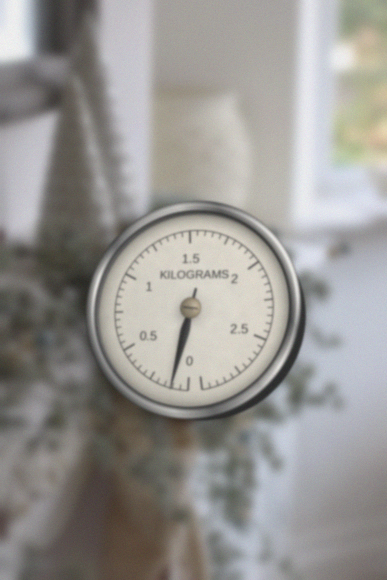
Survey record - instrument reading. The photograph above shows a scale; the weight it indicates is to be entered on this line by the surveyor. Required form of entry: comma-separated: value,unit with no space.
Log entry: 0.1,kg
